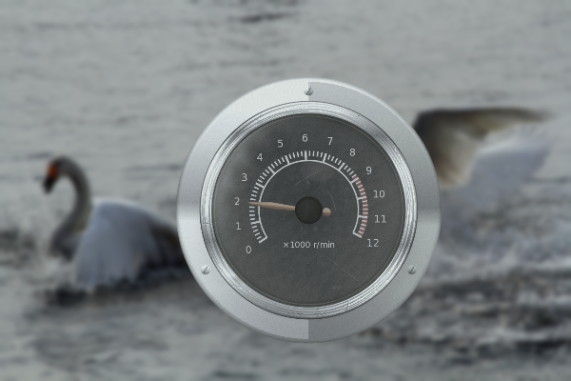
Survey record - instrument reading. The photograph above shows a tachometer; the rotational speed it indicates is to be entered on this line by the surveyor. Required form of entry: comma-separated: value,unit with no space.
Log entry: 2000,rpm
